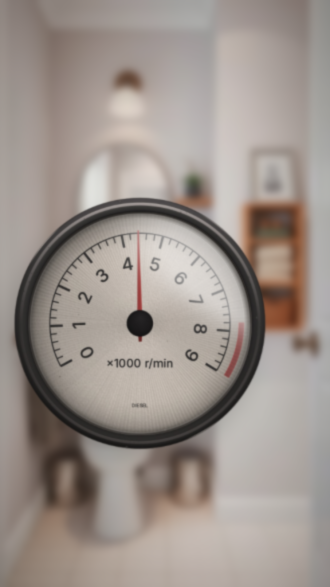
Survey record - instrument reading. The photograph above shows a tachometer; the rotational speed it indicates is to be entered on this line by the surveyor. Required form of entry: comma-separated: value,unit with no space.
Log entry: 4400,rpm
